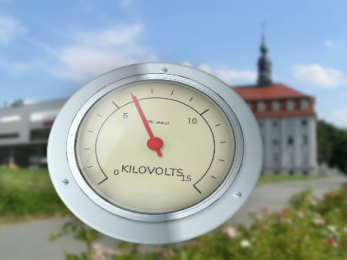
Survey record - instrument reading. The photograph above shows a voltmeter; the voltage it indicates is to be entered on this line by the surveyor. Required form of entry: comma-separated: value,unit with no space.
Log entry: 6,kV
